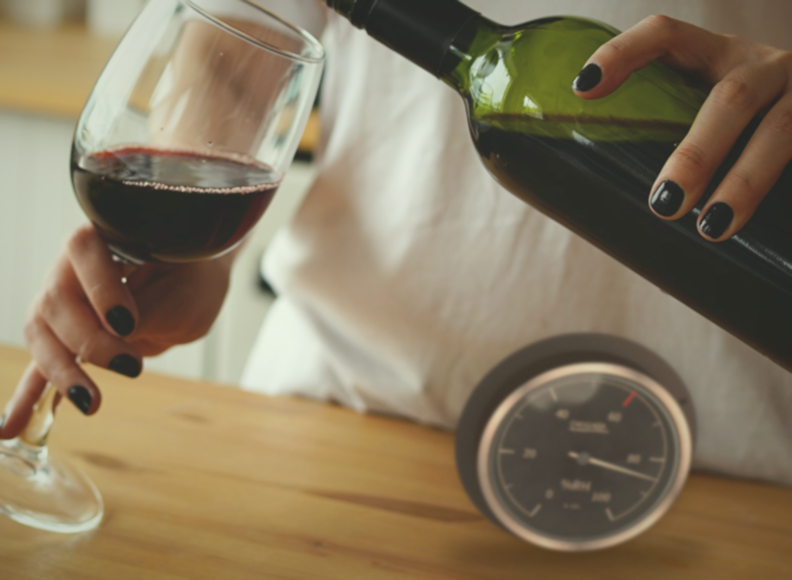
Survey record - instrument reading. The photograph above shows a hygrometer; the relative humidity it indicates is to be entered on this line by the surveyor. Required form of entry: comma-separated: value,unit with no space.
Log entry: 85,%
